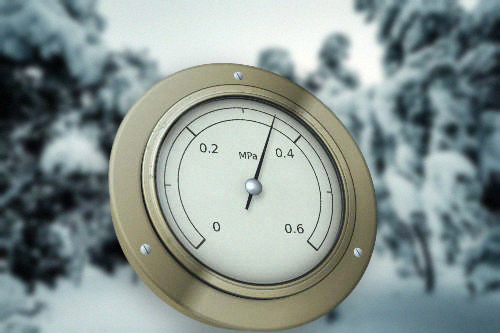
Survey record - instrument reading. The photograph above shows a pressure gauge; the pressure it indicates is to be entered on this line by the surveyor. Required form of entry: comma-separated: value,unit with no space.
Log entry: 0.35,MPa
